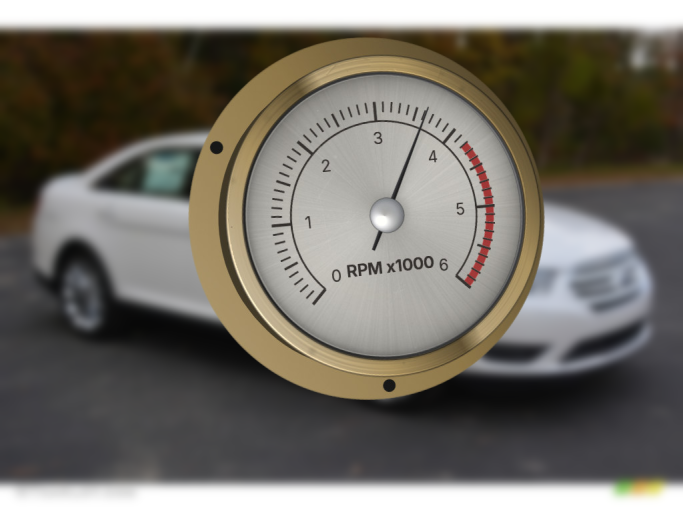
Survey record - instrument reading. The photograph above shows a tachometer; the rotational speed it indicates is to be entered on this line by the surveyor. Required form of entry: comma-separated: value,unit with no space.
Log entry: 3600,rpm
